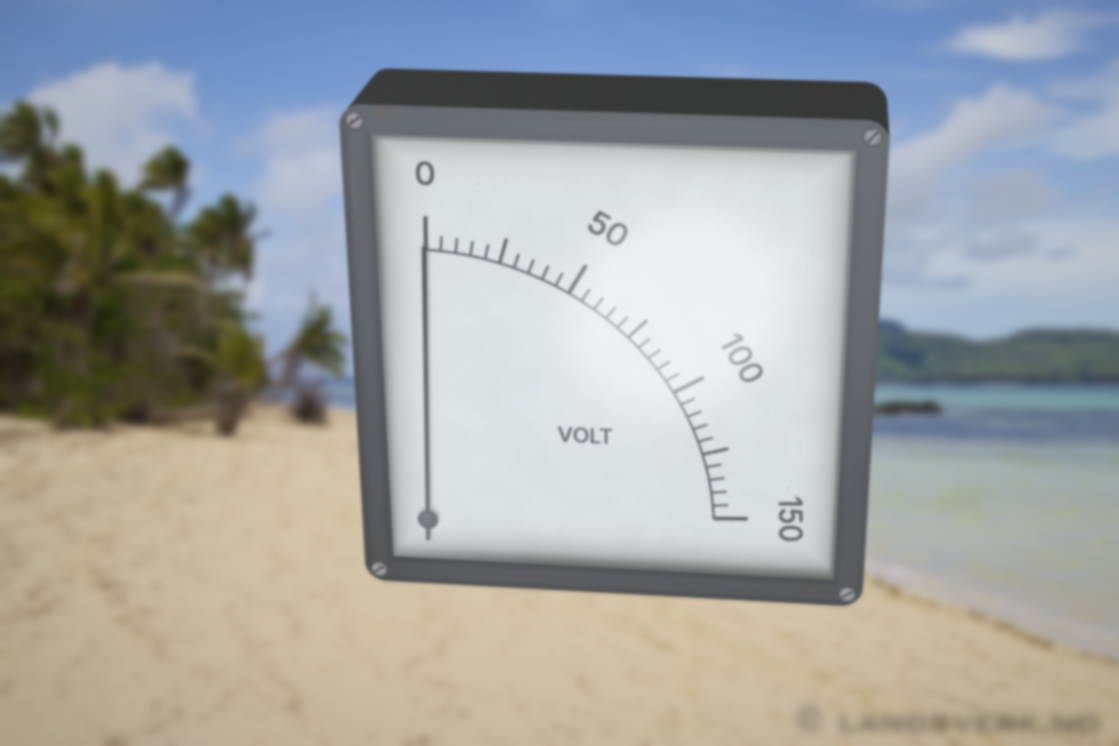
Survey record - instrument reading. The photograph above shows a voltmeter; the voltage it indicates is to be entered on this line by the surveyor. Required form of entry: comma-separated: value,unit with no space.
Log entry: 0,V
